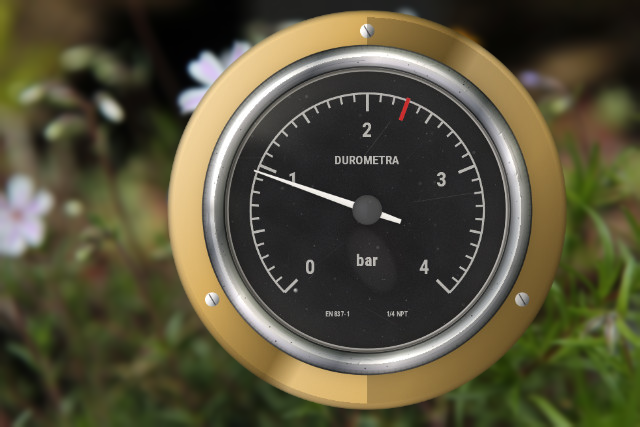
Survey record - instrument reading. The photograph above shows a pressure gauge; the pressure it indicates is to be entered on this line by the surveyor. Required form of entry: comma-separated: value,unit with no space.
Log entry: 0.95,bar
